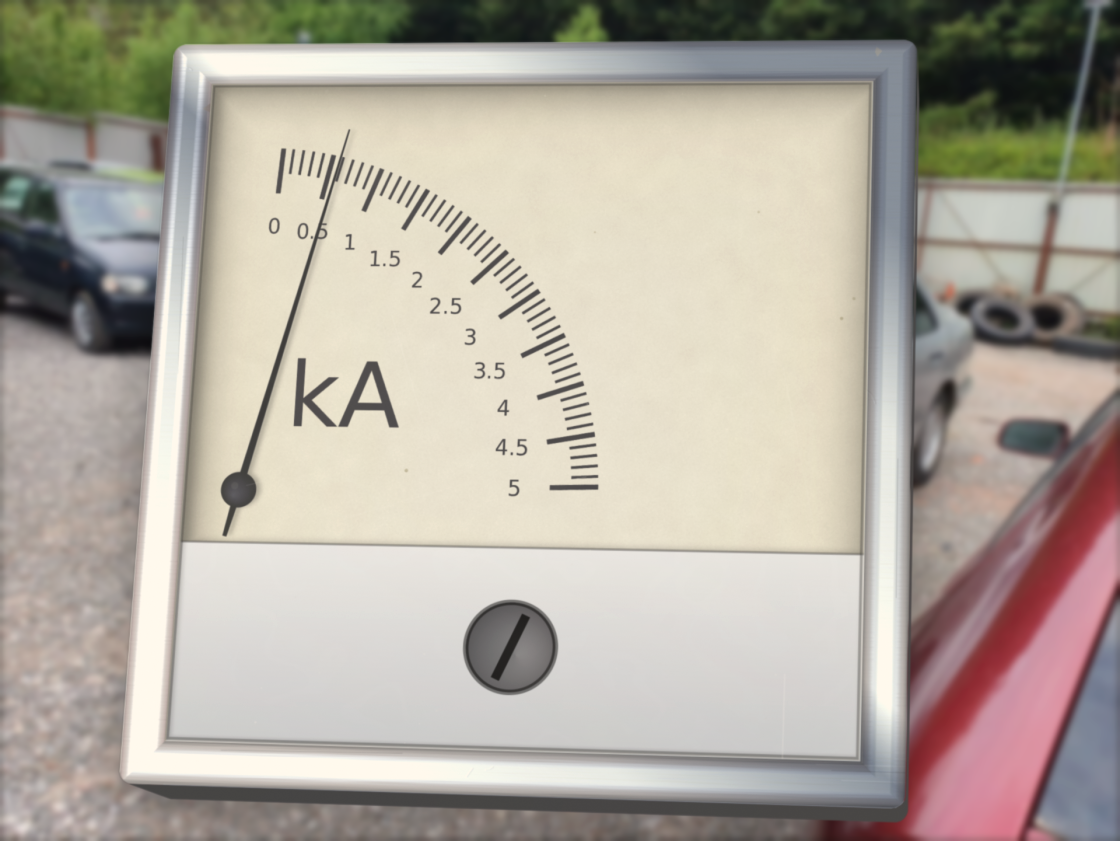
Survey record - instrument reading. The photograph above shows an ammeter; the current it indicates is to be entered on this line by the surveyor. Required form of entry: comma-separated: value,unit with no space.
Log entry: 0.6,kA
